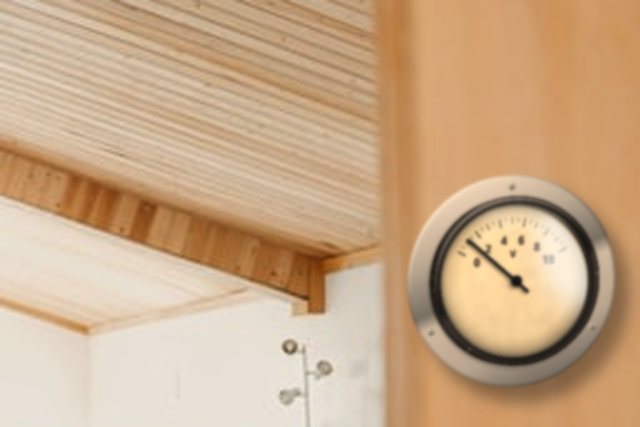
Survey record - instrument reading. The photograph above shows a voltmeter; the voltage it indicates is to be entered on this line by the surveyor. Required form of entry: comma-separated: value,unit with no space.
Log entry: 1,V
